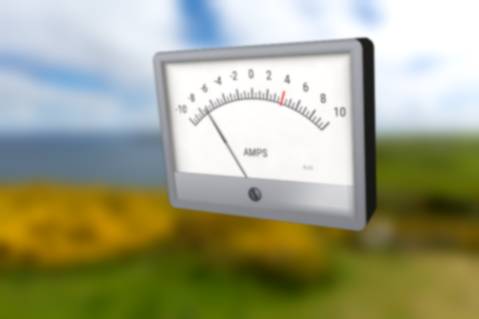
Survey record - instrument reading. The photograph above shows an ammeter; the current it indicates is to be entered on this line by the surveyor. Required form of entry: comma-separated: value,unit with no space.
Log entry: -7,A
